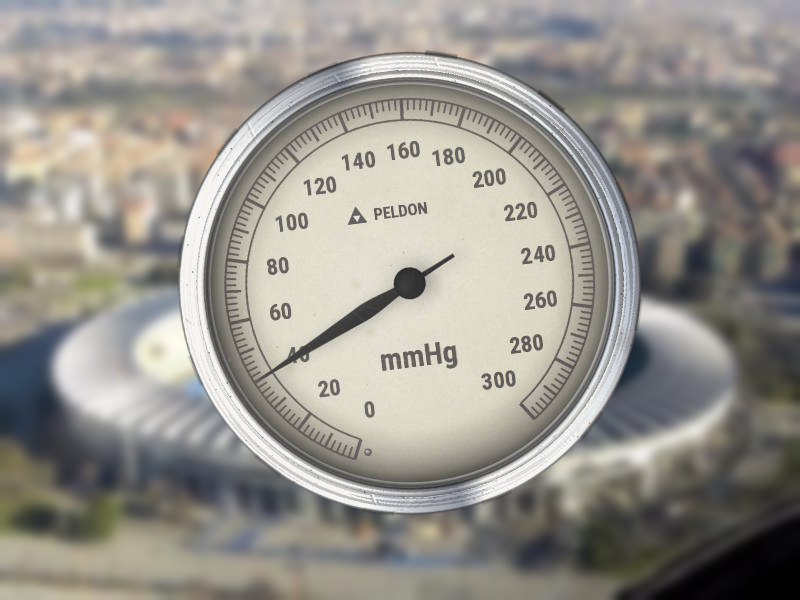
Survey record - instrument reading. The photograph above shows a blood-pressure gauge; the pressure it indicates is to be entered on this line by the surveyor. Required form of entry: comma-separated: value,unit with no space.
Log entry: 40,mmHg
